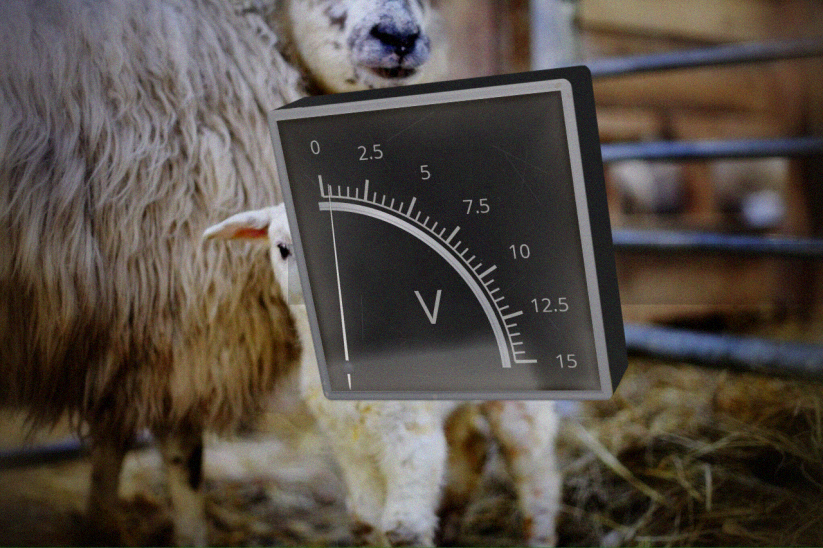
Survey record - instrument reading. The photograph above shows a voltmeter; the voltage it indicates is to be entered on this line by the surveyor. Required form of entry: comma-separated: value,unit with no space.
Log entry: 0.5,V
